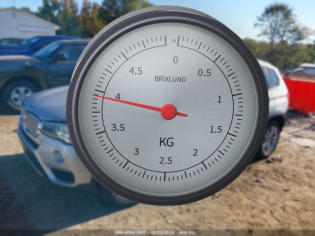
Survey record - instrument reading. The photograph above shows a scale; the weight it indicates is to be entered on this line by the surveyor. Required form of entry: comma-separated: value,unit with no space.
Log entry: 3.95,kg
